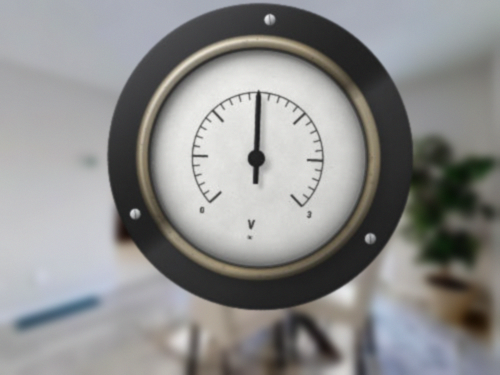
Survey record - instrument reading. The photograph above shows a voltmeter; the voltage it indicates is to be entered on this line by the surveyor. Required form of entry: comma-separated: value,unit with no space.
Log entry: 1.5,V
